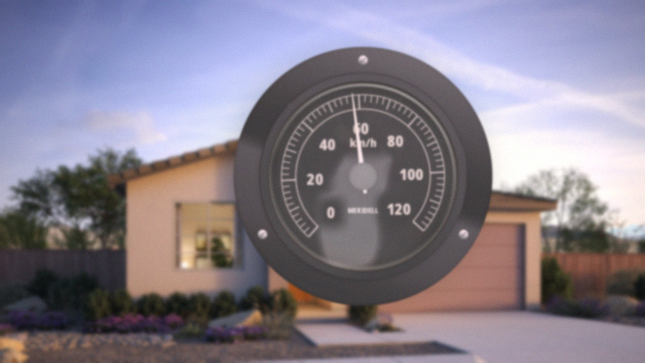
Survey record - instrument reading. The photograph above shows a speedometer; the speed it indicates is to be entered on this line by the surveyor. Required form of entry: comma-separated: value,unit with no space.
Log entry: 58,km/h
